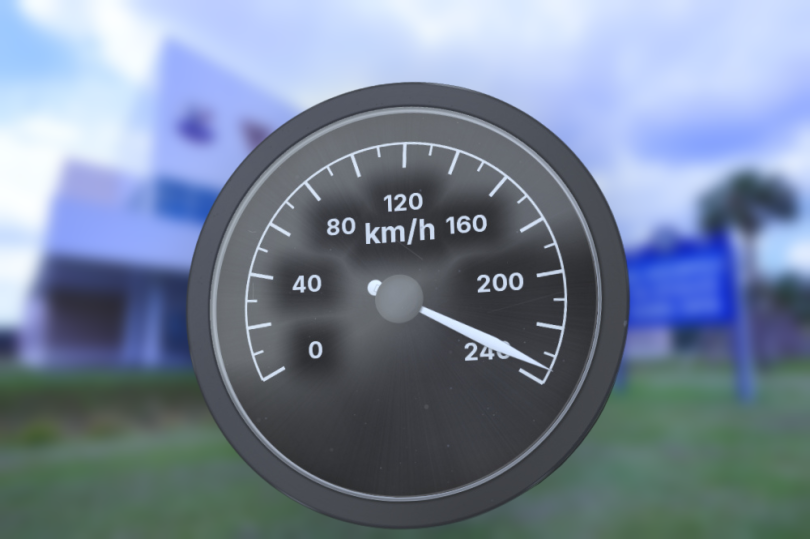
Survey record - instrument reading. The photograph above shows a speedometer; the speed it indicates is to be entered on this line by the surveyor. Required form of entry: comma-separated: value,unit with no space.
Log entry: 235,km/h
